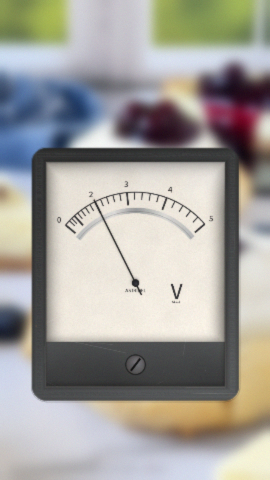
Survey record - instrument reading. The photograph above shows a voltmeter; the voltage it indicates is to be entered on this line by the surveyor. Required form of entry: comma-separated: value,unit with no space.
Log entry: 2,V
